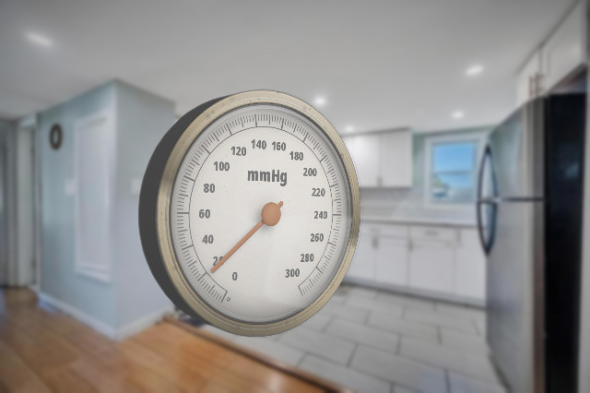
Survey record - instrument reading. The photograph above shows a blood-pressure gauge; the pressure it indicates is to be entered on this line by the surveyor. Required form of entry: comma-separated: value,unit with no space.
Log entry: 20,mmHg
